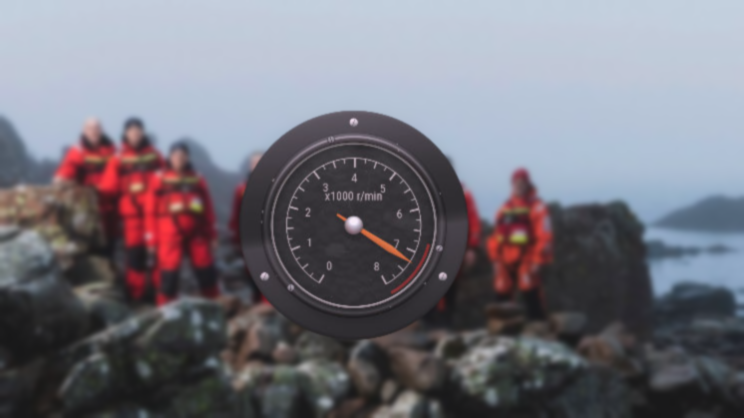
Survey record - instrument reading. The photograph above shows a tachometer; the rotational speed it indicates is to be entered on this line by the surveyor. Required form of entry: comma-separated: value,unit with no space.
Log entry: 7250,rpm
